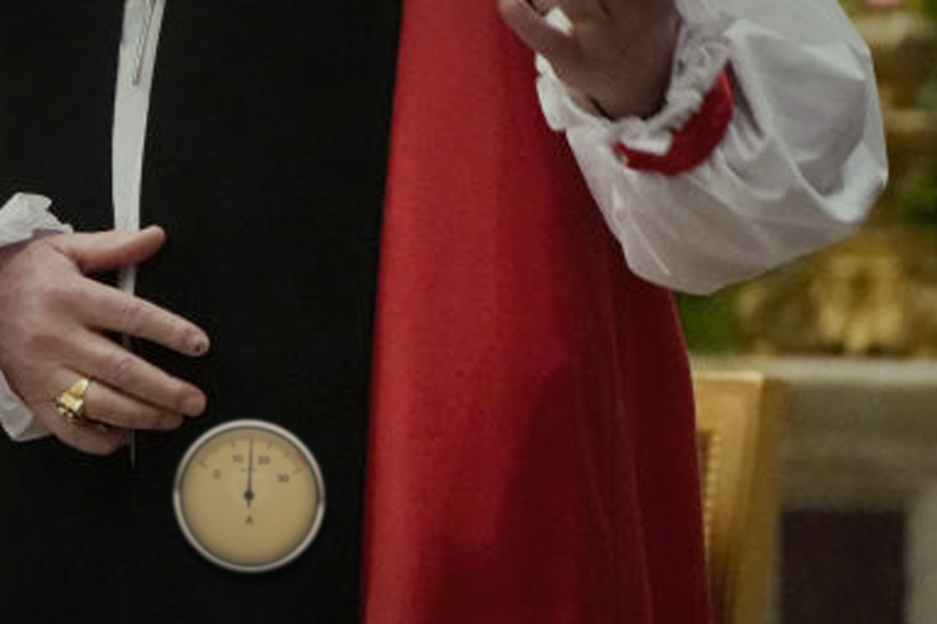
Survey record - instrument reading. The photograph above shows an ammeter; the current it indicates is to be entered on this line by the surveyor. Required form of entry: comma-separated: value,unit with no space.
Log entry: 15,A
